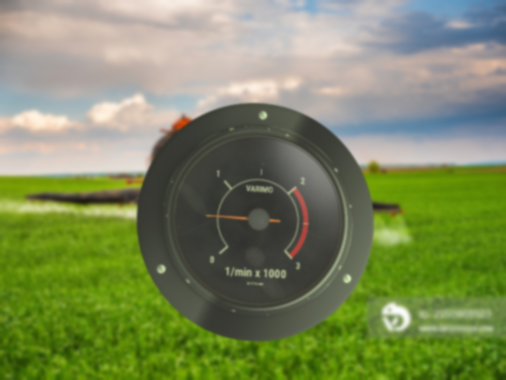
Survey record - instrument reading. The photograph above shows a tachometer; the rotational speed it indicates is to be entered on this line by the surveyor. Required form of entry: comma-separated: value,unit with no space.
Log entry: 500,rpm
